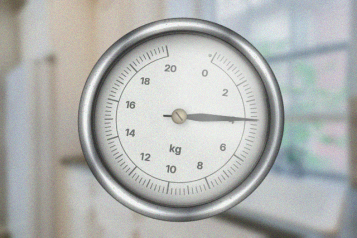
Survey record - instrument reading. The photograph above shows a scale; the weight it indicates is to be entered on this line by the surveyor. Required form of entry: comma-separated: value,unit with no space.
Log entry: 4,kg
